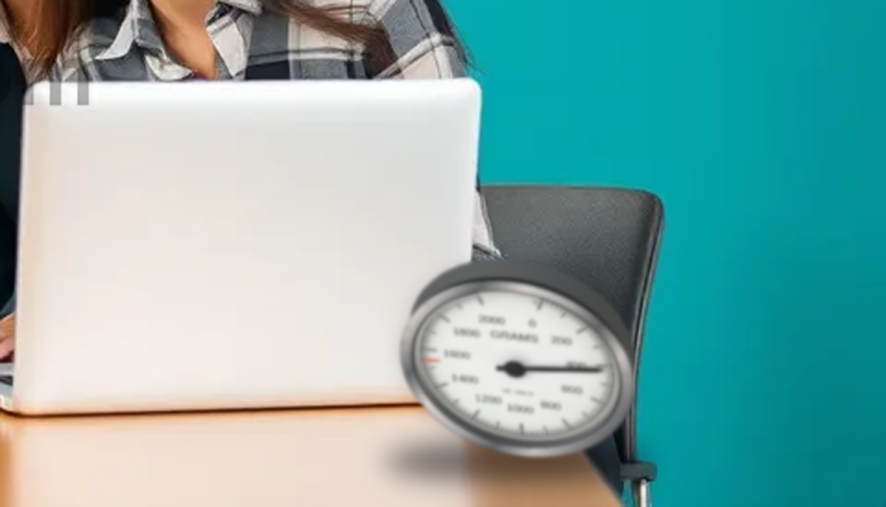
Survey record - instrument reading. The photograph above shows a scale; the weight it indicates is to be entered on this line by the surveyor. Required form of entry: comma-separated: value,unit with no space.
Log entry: 400,g
